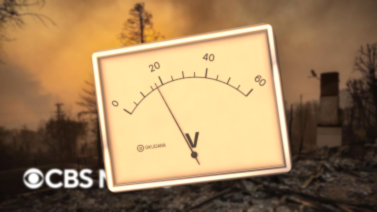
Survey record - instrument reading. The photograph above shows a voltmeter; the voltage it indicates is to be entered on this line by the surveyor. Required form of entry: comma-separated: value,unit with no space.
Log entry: 17.5,V
